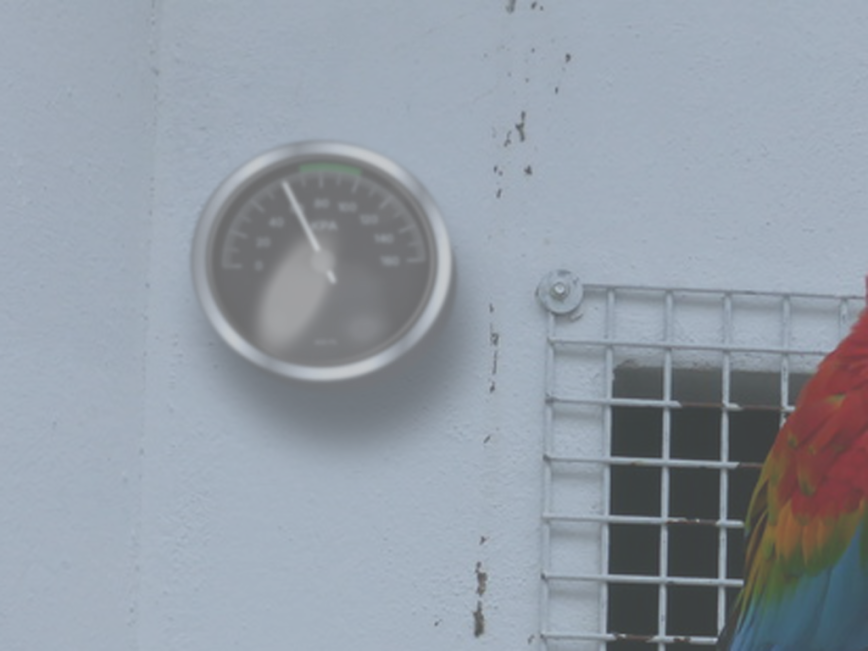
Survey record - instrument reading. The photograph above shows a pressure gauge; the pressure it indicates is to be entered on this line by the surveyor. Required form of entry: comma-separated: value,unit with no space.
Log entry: 60,kPa
